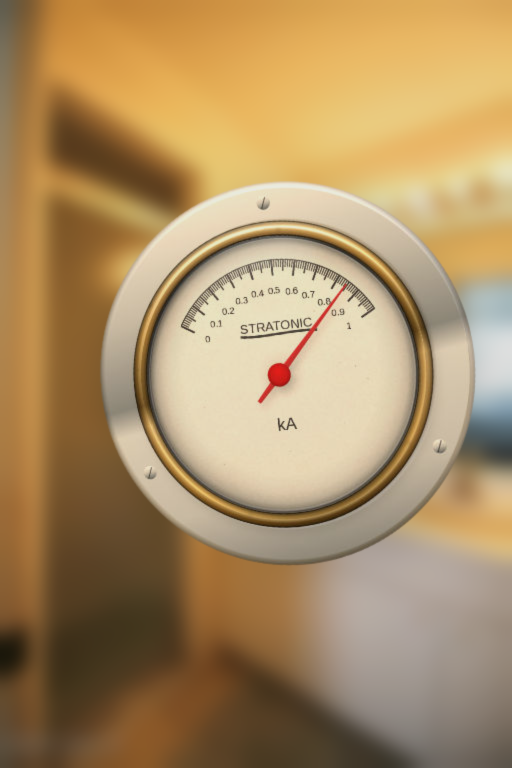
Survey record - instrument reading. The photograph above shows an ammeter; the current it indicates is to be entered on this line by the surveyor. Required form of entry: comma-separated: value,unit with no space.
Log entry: 0.85,kA
